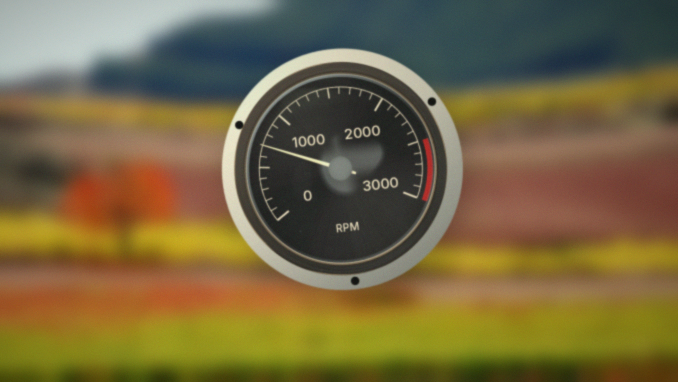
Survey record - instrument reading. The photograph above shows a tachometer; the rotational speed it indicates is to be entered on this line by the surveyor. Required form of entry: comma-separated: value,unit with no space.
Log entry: 700,rpm
